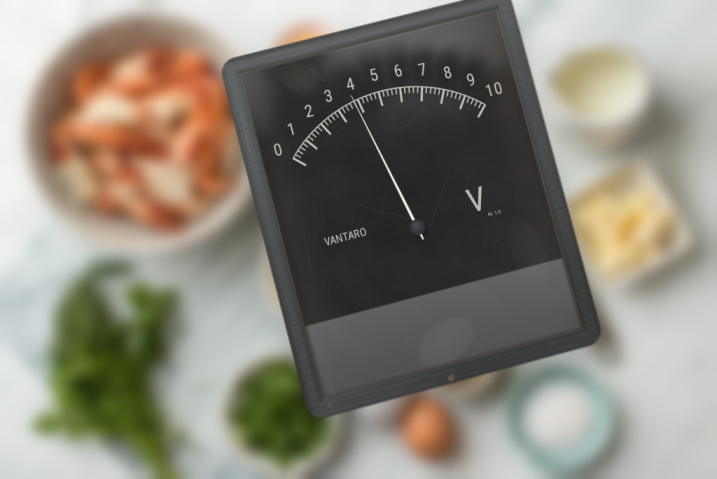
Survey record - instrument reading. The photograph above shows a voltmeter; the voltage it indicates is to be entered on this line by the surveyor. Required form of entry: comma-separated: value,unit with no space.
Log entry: 3.8,V
